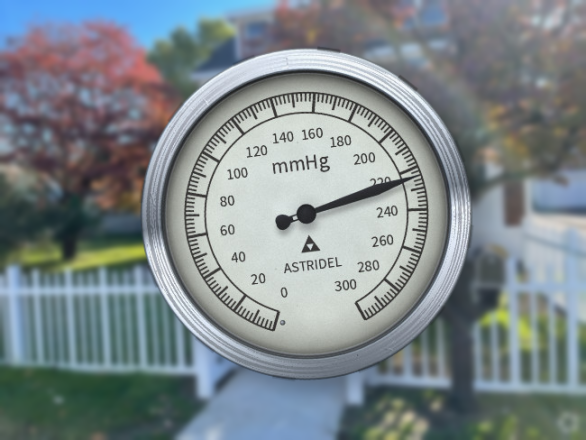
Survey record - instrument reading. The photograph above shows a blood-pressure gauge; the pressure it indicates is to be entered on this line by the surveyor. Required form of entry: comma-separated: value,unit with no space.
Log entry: 224,mmHg
